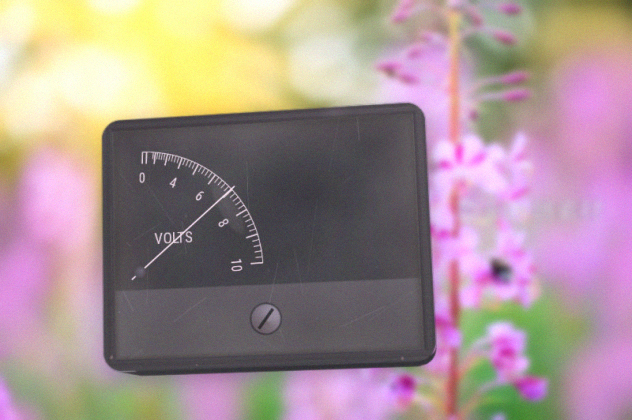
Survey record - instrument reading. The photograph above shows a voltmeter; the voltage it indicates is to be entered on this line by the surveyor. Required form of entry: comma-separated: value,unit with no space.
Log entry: 7,V
